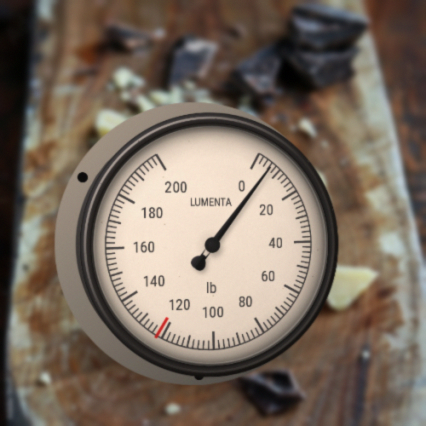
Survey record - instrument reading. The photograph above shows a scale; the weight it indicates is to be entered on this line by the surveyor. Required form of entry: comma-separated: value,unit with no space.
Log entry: 6,lb
